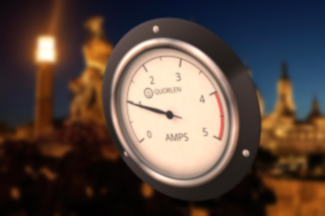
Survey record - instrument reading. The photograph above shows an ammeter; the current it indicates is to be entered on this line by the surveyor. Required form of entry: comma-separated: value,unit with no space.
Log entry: 1,A
